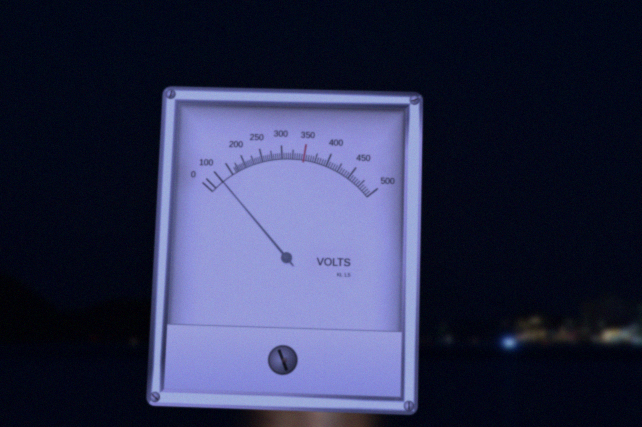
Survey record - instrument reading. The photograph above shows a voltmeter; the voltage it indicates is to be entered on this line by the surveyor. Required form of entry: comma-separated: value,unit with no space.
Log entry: 100,V
